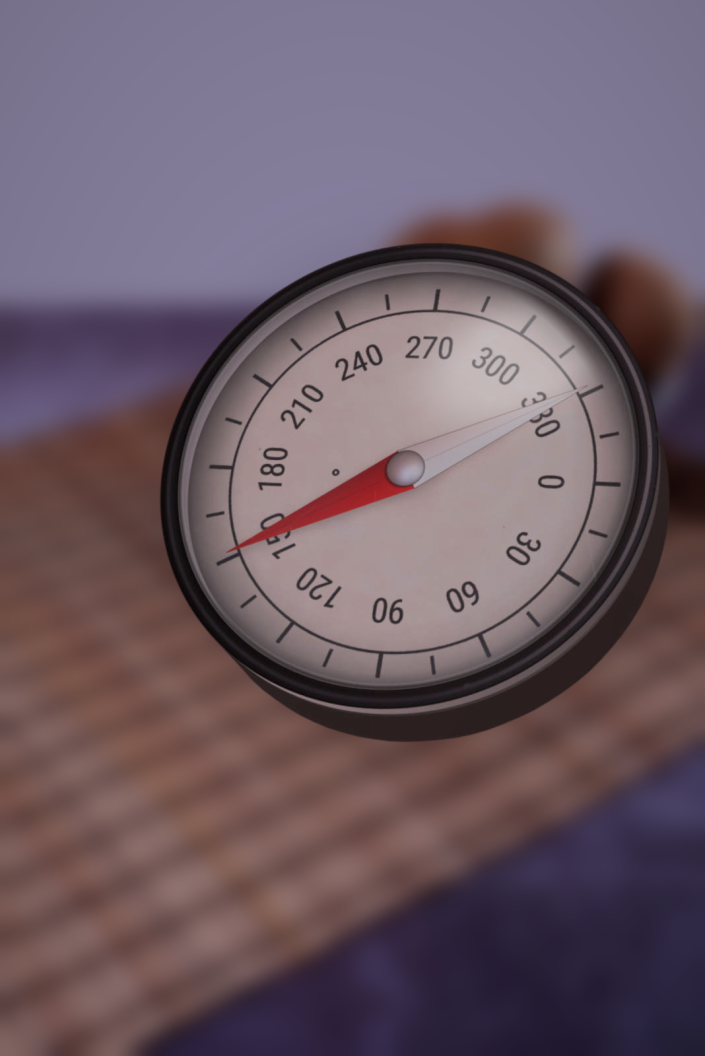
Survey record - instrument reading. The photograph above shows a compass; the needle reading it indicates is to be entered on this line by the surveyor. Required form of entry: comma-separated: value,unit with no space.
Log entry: 150,°
